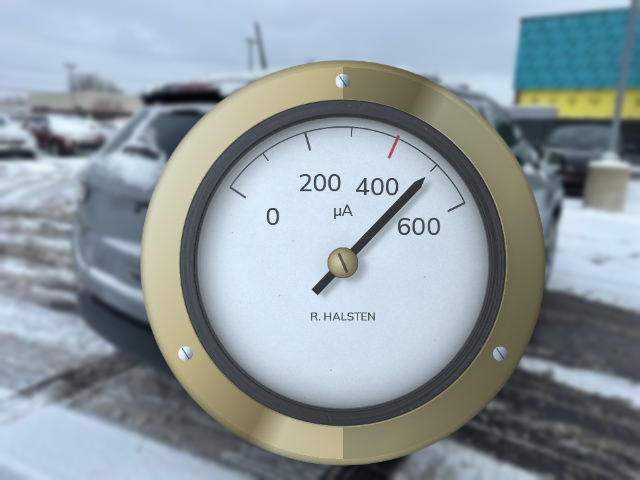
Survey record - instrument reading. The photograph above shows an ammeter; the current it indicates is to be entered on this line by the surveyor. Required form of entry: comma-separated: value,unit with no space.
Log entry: 500,µA
